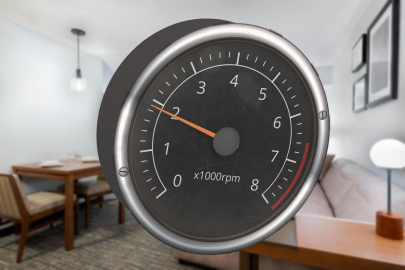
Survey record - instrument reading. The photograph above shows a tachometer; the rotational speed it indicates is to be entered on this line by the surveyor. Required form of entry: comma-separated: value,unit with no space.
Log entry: 1900,rpm
